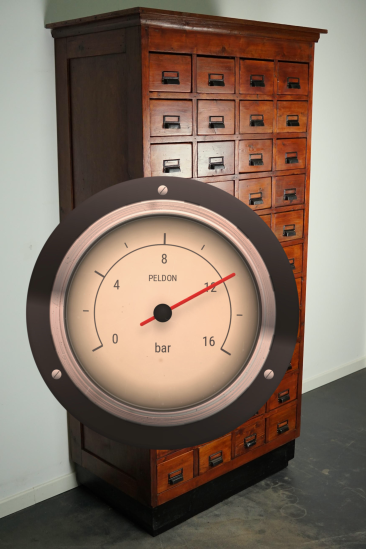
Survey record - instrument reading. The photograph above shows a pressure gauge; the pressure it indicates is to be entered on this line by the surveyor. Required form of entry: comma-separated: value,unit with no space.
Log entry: 12,bar
